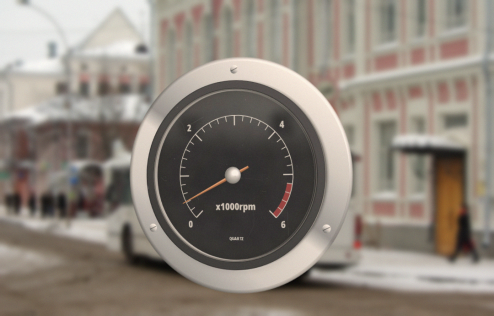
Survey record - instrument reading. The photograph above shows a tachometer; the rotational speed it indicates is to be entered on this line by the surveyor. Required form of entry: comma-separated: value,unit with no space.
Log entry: 400,rpm
